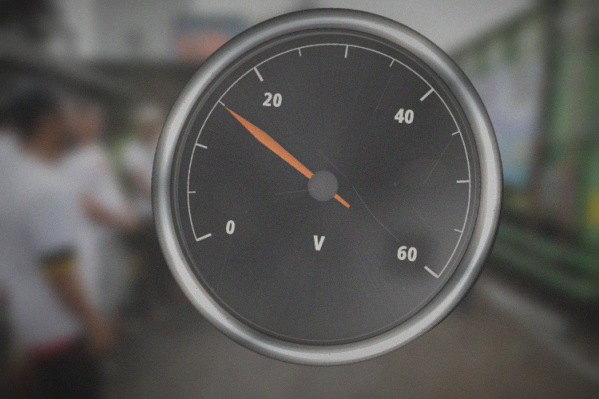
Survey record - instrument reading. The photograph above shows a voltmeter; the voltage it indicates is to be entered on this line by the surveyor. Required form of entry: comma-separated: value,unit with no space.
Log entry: 15,V
